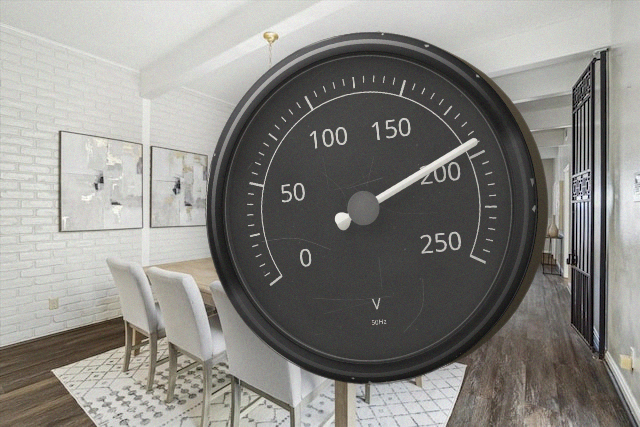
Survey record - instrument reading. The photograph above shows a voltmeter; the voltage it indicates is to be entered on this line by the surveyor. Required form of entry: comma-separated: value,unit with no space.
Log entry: 195,V
